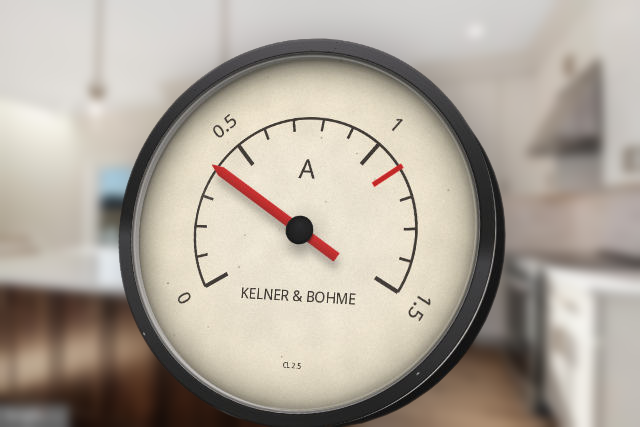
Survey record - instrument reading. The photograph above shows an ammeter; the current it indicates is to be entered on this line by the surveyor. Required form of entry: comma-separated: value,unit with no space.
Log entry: 0.4,A
